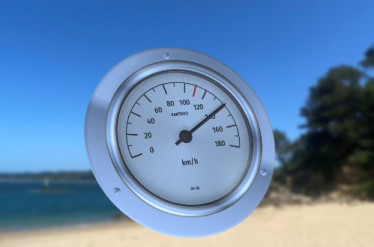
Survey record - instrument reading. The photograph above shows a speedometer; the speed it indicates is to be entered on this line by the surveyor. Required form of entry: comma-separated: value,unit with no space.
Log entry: 140,km/h
